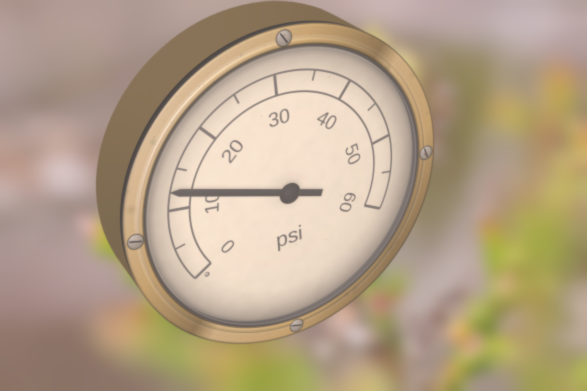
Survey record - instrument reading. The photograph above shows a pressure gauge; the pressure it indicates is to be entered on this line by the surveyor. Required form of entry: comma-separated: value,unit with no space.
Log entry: 12.5,psi
